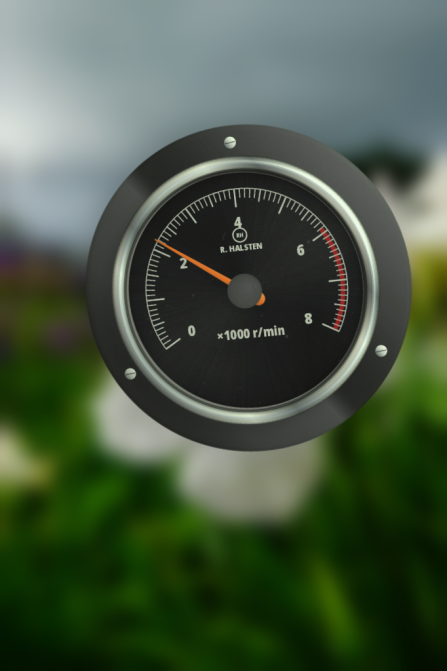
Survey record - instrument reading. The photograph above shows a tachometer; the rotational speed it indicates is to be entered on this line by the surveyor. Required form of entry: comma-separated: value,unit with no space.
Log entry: 2200,rpm
